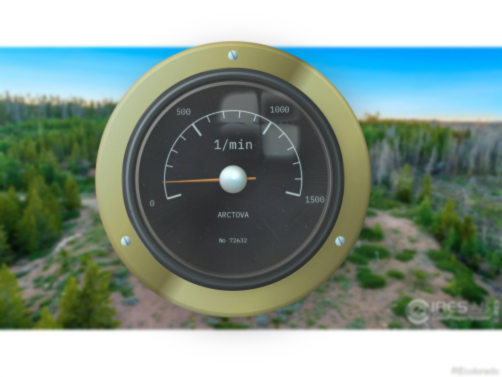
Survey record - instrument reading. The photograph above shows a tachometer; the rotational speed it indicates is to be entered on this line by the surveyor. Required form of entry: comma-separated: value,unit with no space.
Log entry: 100,rpm
